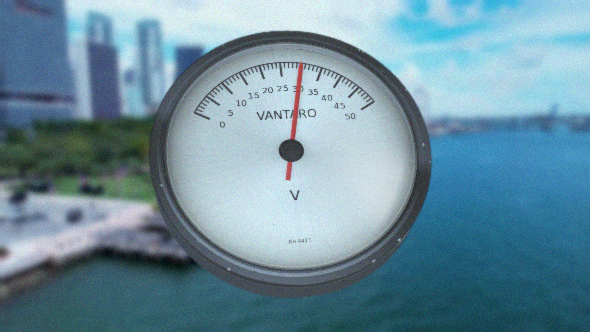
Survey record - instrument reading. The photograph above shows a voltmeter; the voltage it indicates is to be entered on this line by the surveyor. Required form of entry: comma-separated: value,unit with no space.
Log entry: 30,V
